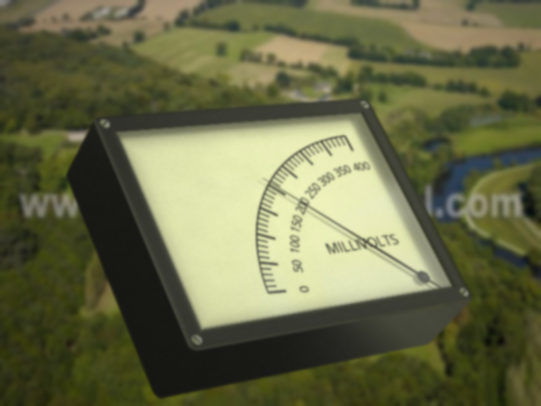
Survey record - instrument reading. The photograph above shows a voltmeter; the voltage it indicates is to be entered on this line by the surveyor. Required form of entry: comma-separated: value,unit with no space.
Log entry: 200,mV
